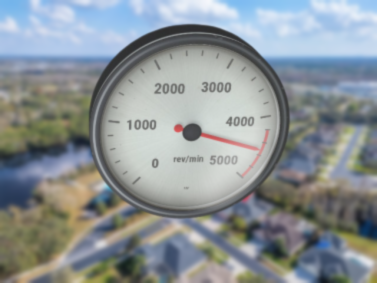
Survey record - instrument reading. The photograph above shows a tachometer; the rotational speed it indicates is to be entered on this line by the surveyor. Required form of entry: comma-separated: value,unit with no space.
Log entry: 4500,rpm
